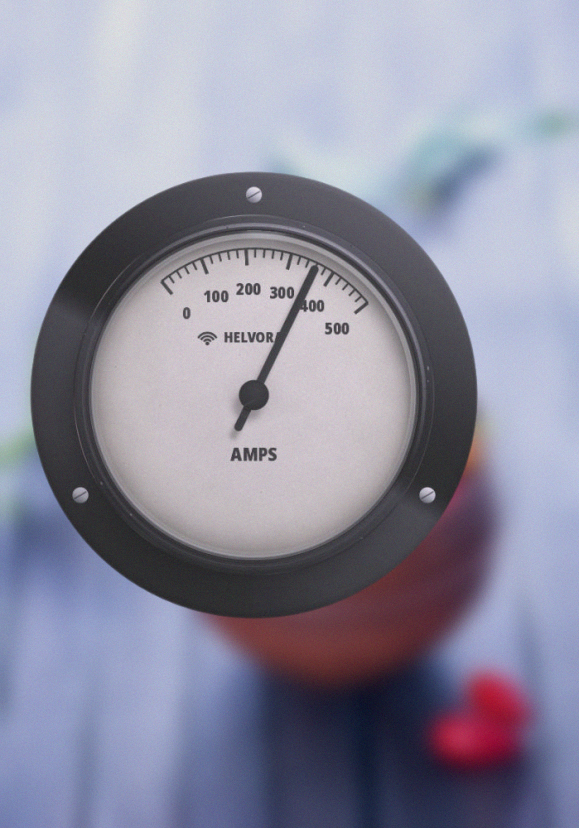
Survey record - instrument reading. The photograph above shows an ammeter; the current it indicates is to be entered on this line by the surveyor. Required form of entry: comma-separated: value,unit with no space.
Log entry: 360,A
